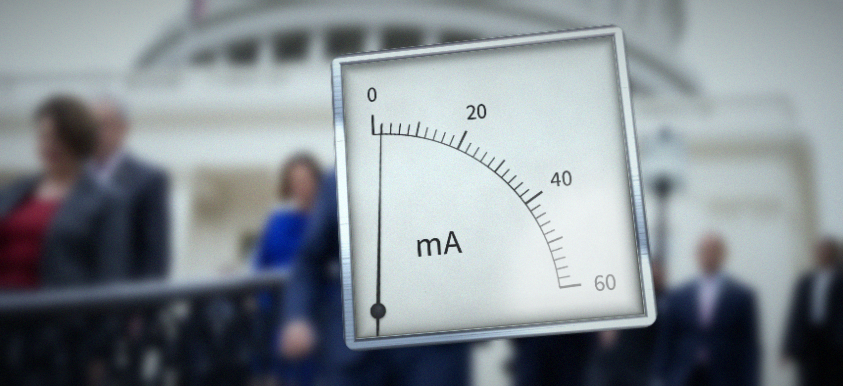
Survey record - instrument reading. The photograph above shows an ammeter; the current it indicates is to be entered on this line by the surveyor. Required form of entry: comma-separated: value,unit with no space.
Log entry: 2,mA
